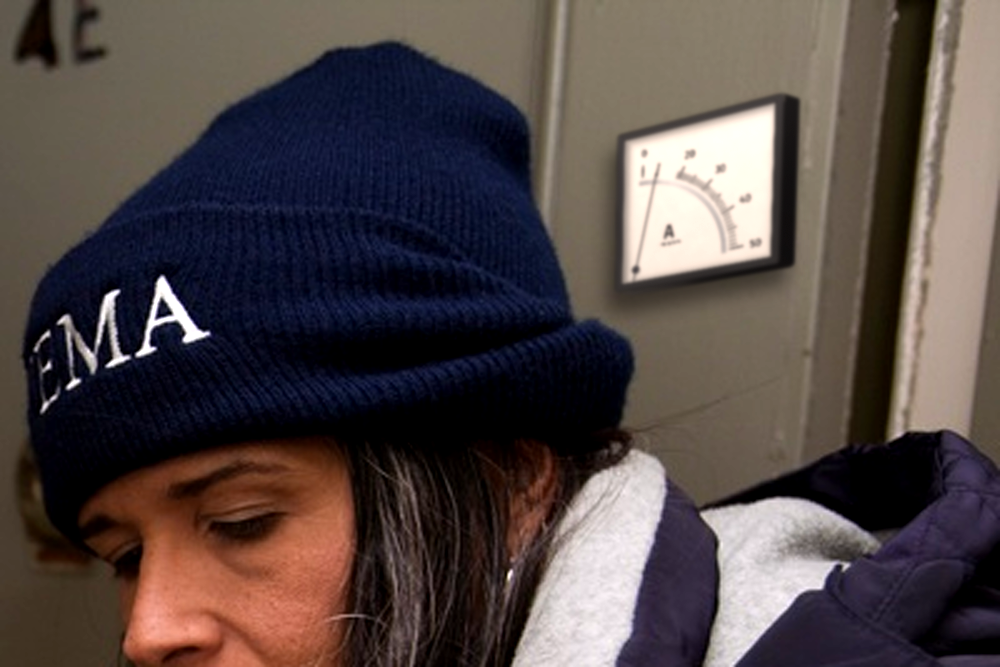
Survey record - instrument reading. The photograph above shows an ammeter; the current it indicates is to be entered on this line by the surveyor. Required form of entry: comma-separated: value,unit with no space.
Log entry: 10,A
